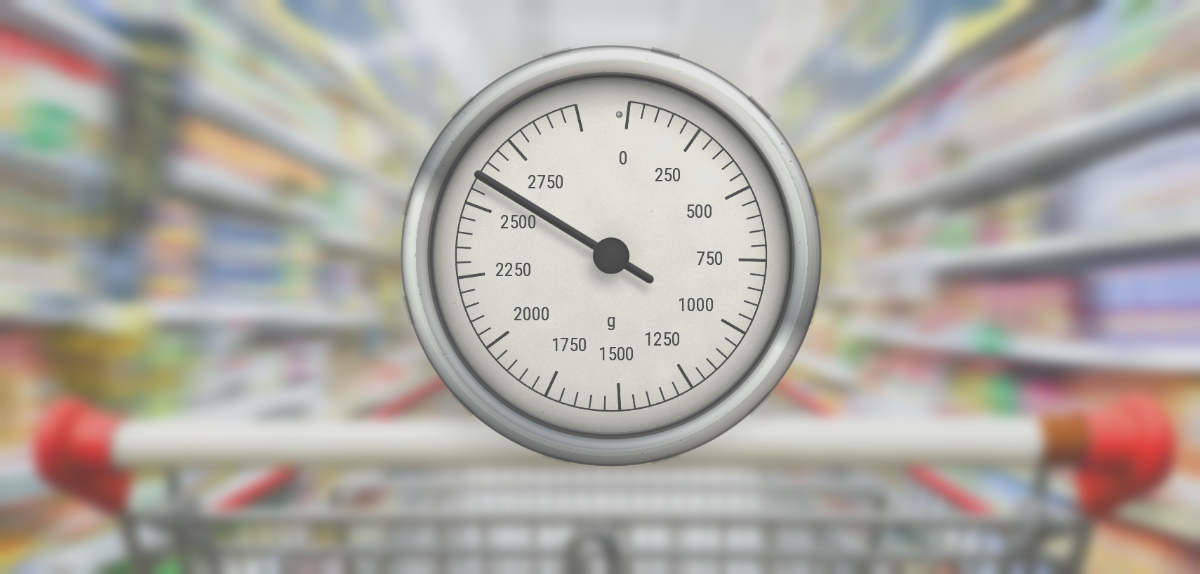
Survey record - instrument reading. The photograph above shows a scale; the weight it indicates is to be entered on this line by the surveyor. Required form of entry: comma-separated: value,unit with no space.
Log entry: 2600,g
